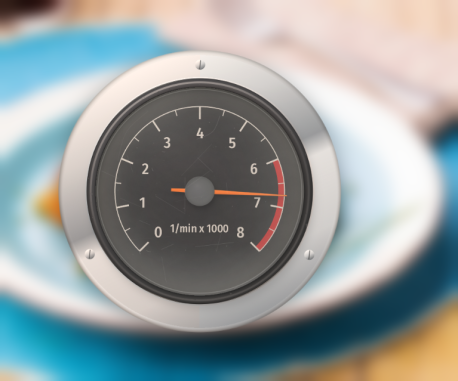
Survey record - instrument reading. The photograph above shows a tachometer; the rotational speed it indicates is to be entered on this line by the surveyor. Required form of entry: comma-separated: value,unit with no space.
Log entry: 6750,rpm
